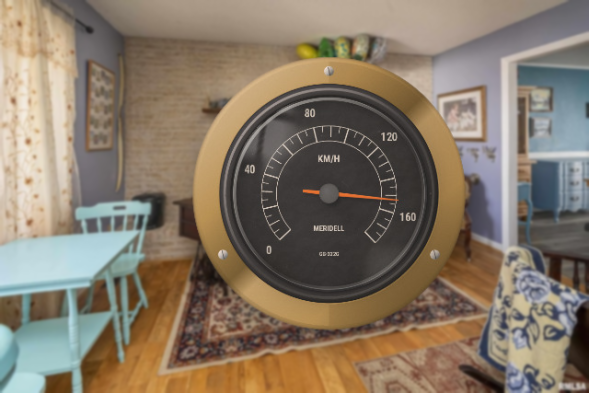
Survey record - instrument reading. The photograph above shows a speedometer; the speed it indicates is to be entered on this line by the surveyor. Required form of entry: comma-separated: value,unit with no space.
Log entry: 152.5,km/h
